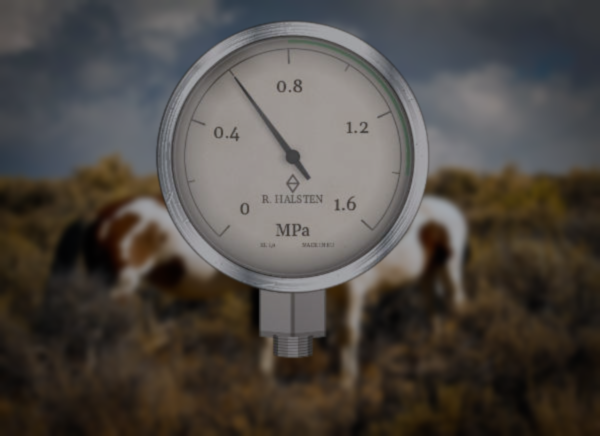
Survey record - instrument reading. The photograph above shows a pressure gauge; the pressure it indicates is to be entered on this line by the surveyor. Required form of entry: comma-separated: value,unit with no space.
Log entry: 0.6,MPa
